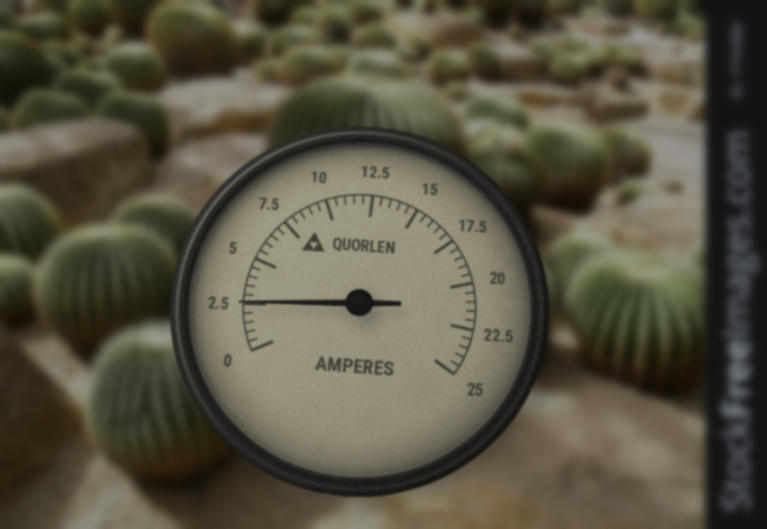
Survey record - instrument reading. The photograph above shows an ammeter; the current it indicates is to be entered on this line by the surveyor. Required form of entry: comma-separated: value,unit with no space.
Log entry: 2.5,A
